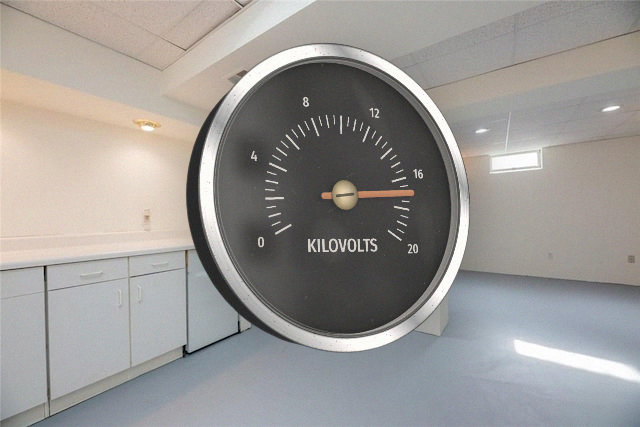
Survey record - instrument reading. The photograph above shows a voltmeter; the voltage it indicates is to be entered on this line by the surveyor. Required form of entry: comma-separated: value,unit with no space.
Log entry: 17,kV
